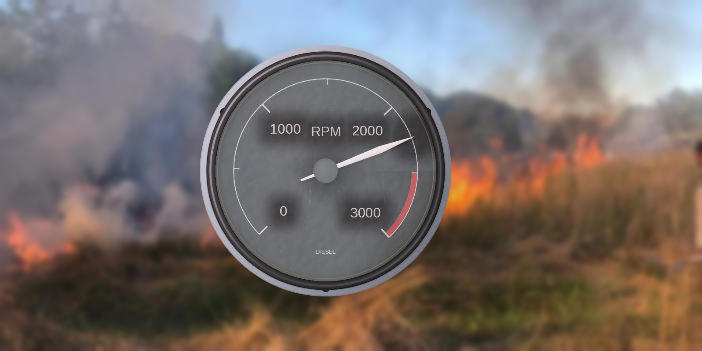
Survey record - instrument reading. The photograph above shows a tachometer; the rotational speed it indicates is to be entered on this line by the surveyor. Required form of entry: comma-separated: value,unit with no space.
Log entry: 2250,rpm
